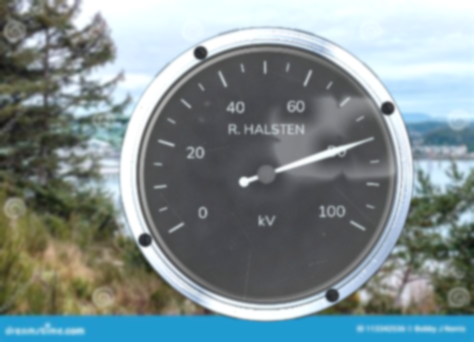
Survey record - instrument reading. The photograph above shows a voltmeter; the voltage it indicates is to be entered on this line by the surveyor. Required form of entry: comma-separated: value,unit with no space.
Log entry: 80,kV
